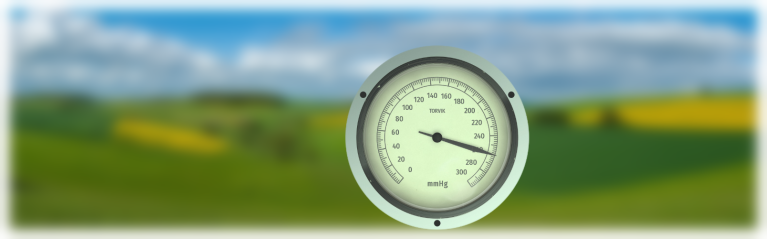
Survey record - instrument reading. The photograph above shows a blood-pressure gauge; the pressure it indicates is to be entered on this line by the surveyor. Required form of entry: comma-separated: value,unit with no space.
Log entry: 260,mmHg
